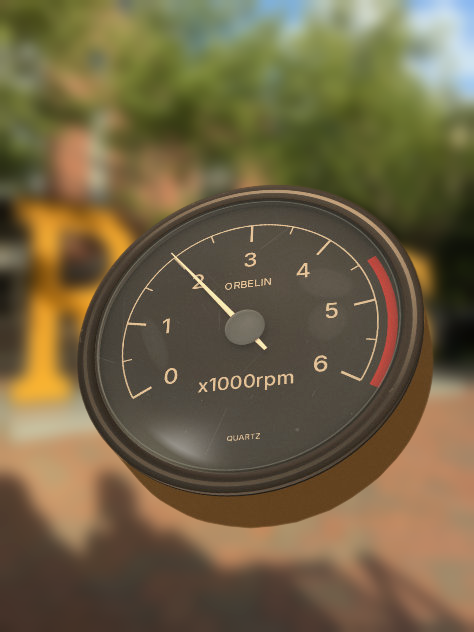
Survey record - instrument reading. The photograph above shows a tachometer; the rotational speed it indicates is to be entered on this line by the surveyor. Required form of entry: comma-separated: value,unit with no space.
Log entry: 2000,rpm
